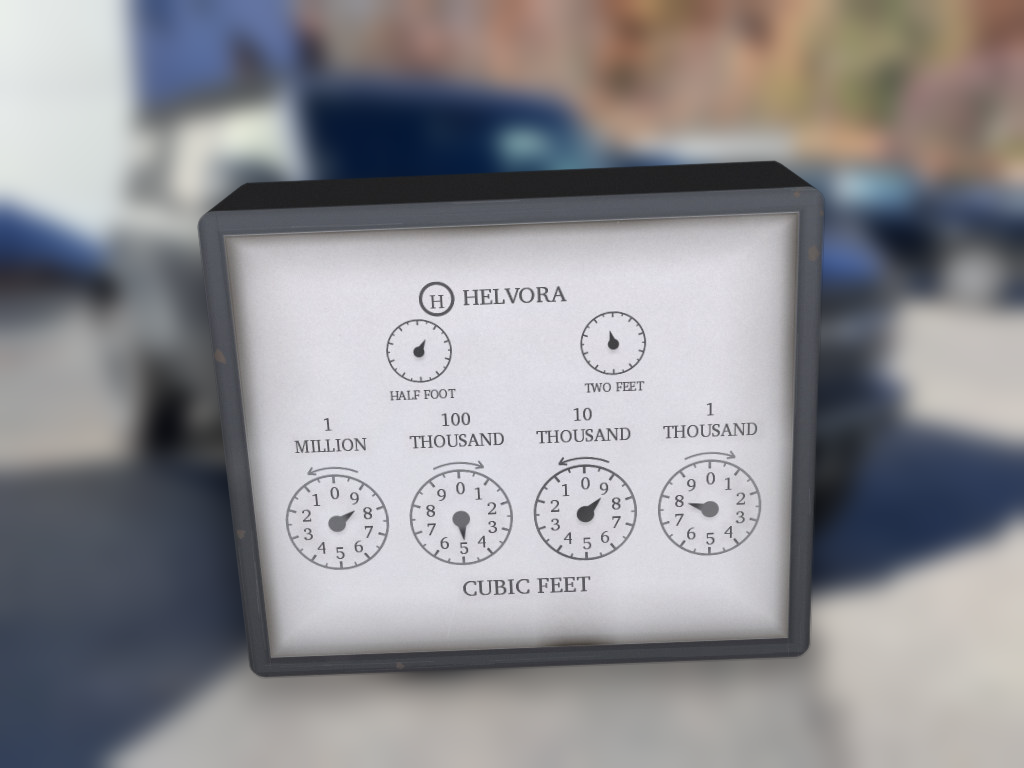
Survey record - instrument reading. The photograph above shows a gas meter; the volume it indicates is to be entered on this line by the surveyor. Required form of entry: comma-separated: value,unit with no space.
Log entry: 848800,ft³
